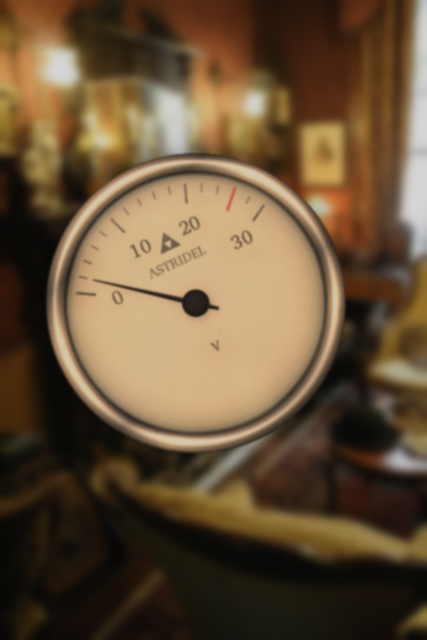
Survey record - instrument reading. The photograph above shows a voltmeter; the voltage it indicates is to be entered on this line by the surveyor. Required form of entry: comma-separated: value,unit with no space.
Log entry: 2,V
